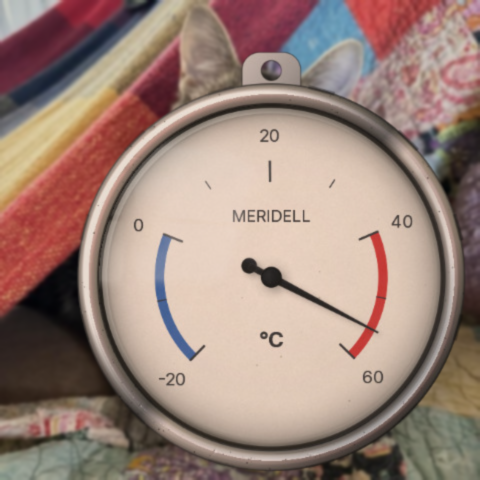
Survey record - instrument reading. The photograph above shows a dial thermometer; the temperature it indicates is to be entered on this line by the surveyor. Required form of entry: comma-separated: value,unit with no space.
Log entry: 55,°C
